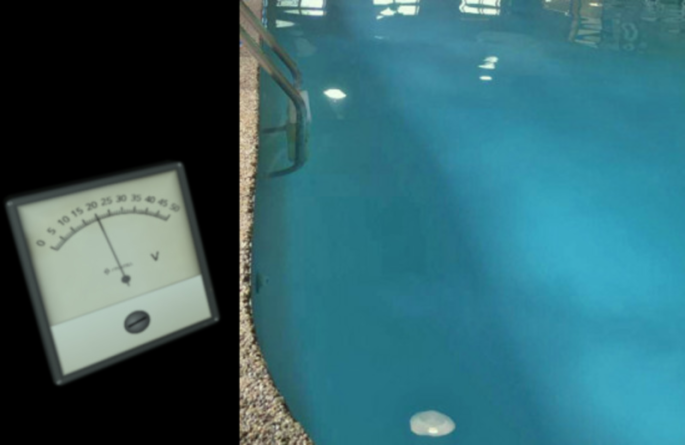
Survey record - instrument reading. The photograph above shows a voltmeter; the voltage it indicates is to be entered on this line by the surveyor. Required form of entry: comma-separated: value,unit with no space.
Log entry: 20,V
